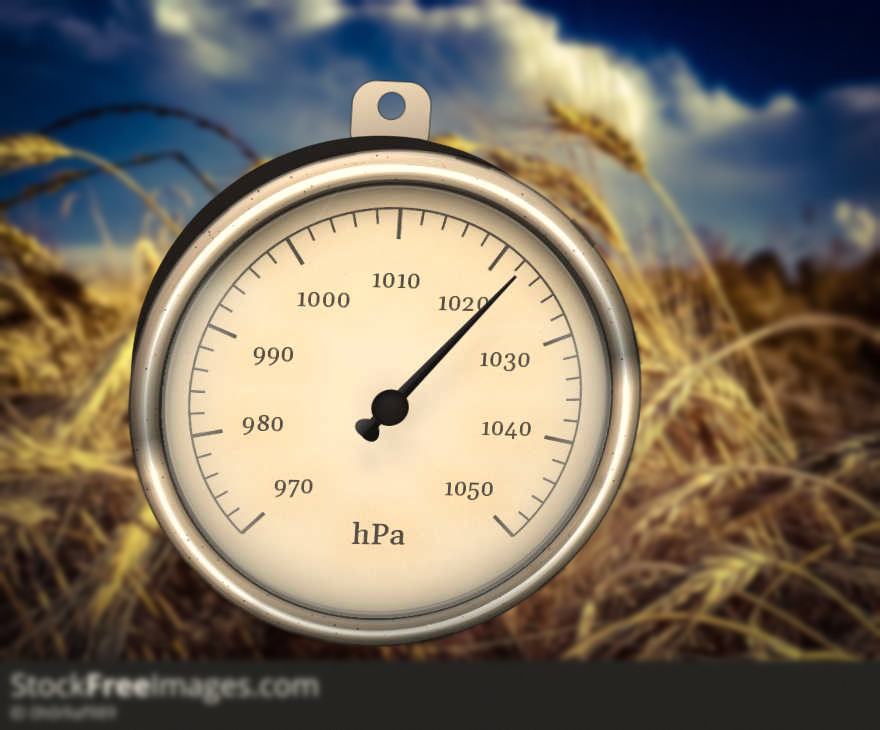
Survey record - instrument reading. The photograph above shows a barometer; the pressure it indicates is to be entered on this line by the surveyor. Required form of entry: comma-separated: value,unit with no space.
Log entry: 1022,hPa
